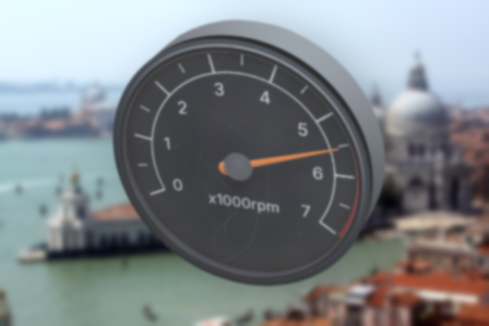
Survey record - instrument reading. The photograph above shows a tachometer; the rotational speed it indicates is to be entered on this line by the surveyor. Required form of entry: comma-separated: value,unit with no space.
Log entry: 5500,rpm
